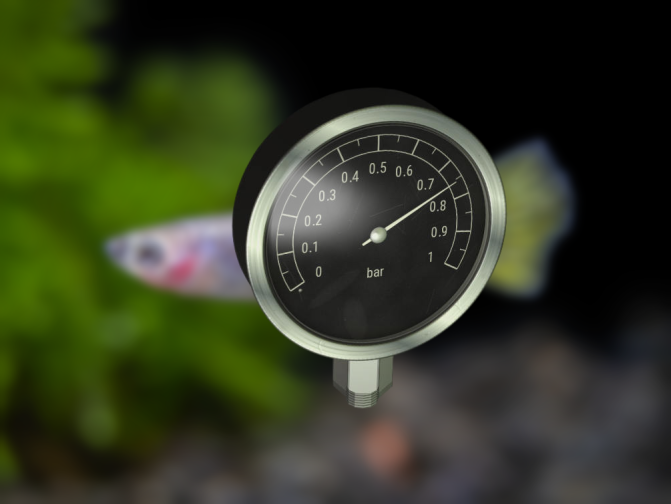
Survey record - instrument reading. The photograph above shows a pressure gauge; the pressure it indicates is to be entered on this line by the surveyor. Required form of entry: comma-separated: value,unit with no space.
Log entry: 0.75,bar
